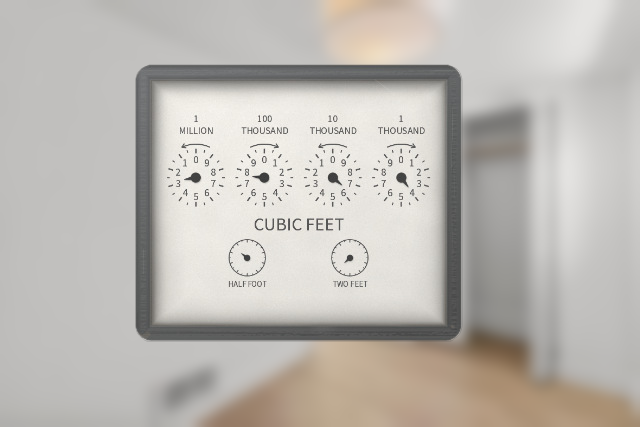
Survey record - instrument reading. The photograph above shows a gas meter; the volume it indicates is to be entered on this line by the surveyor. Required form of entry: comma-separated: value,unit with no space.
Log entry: 276400,ft³
